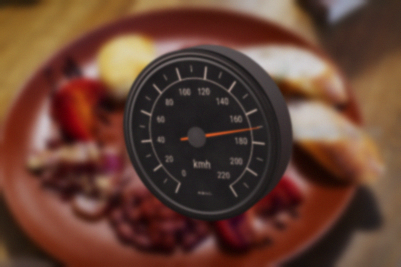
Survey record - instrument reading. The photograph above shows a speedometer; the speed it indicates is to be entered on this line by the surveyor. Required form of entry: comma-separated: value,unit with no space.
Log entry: 170,km/h
